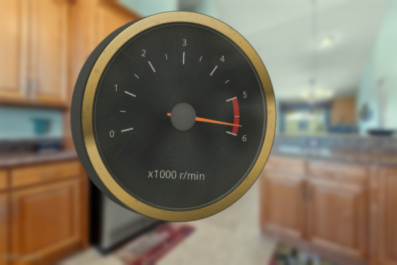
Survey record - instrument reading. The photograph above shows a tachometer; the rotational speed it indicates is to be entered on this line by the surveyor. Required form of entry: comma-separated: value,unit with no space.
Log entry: 5750,rpm
